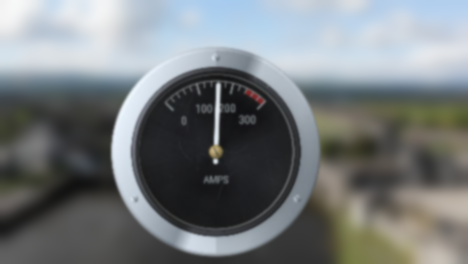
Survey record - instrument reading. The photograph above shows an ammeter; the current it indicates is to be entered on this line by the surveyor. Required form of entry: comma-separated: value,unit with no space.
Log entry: 160,A
